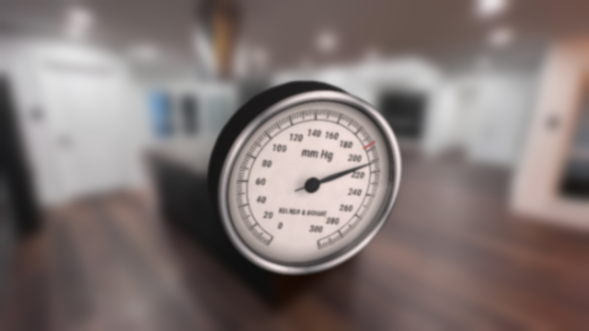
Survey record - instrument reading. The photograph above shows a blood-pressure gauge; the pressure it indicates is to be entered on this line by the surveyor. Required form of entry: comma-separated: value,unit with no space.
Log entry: 210,mmHg
